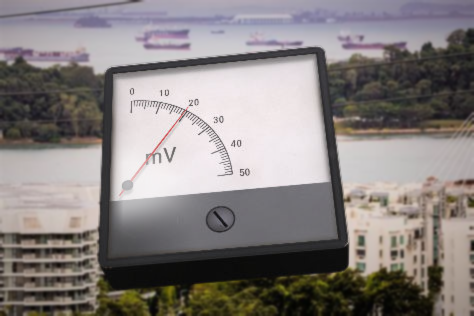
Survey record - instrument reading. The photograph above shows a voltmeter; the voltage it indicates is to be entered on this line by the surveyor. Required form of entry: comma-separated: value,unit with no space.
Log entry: 20,mV
